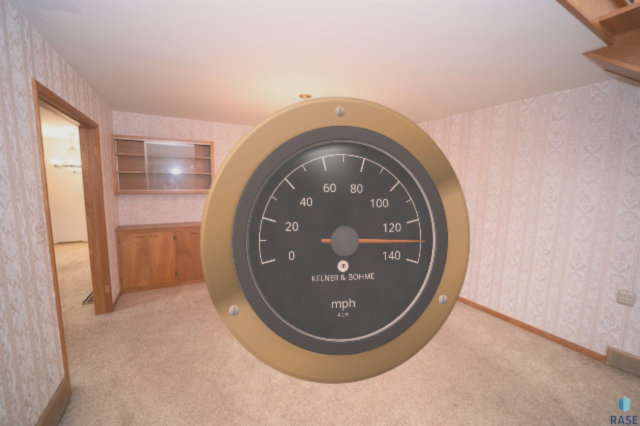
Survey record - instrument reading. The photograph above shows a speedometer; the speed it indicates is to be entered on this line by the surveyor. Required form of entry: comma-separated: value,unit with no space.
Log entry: 130,mph
